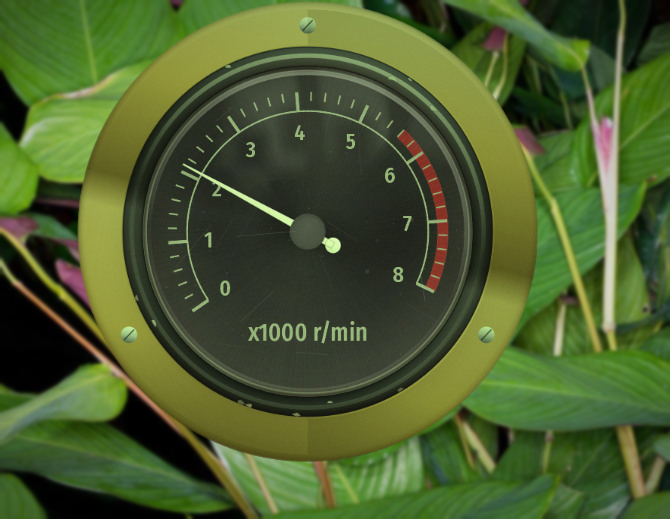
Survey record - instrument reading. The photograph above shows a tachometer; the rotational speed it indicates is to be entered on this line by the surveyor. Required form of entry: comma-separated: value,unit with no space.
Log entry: 2100,rpm
